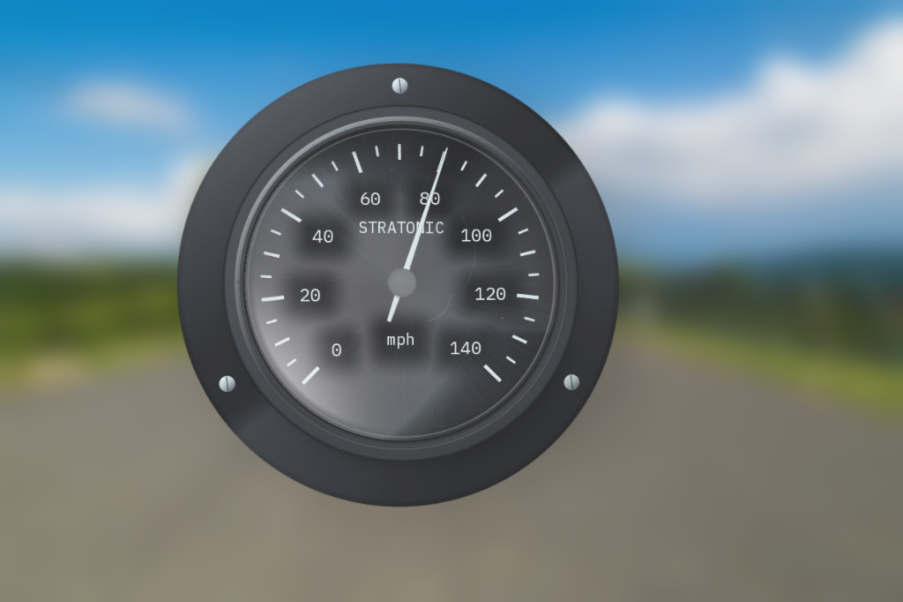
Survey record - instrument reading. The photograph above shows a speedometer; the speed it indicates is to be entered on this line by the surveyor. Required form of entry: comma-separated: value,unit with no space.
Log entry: 80,mph
